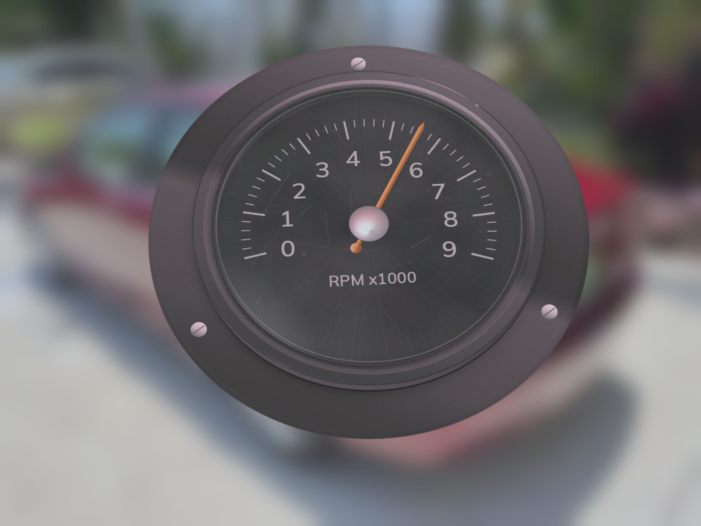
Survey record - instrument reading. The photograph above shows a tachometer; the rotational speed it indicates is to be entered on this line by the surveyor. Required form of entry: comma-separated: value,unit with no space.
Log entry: 5600,rpm
